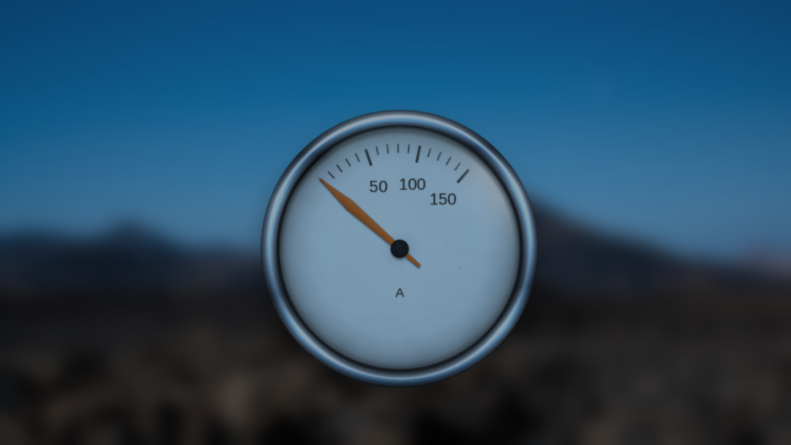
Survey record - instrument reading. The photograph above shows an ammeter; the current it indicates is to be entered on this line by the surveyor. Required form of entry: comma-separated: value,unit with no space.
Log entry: 0,A
